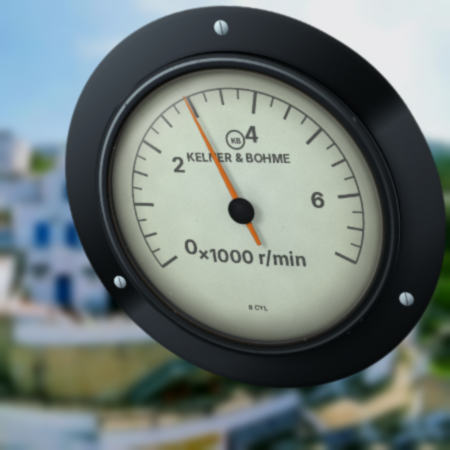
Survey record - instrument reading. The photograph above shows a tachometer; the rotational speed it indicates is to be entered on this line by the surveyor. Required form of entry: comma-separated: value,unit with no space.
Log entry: 3000,rpm
